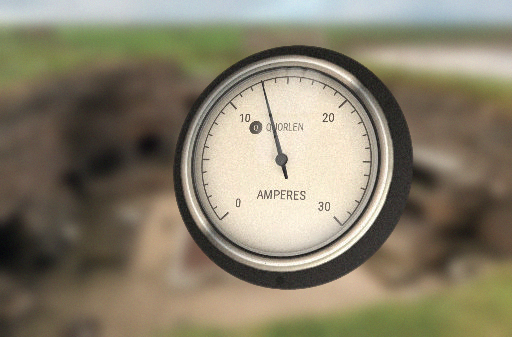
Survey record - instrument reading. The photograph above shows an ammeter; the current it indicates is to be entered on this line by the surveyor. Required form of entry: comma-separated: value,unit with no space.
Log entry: 13,A
